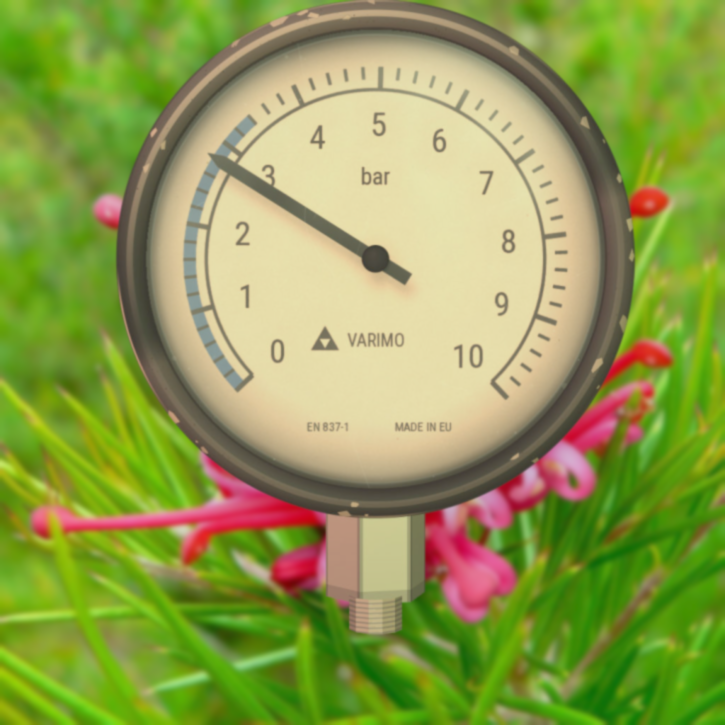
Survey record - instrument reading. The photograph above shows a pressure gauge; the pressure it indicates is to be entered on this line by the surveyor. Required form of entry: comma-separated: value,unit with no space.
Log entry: 2.8,bar
